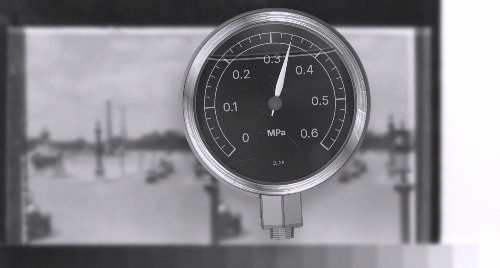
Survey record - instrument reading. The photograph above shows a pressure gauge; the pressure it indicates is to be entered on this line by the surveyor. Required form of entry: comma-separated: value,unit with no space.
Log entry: 0.34,MPa
